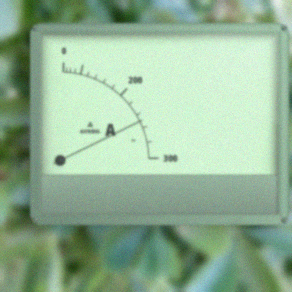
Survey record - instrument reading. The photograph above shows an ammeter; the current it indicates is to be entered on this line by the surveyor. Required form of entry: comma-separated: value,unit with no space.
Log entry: 250,A
